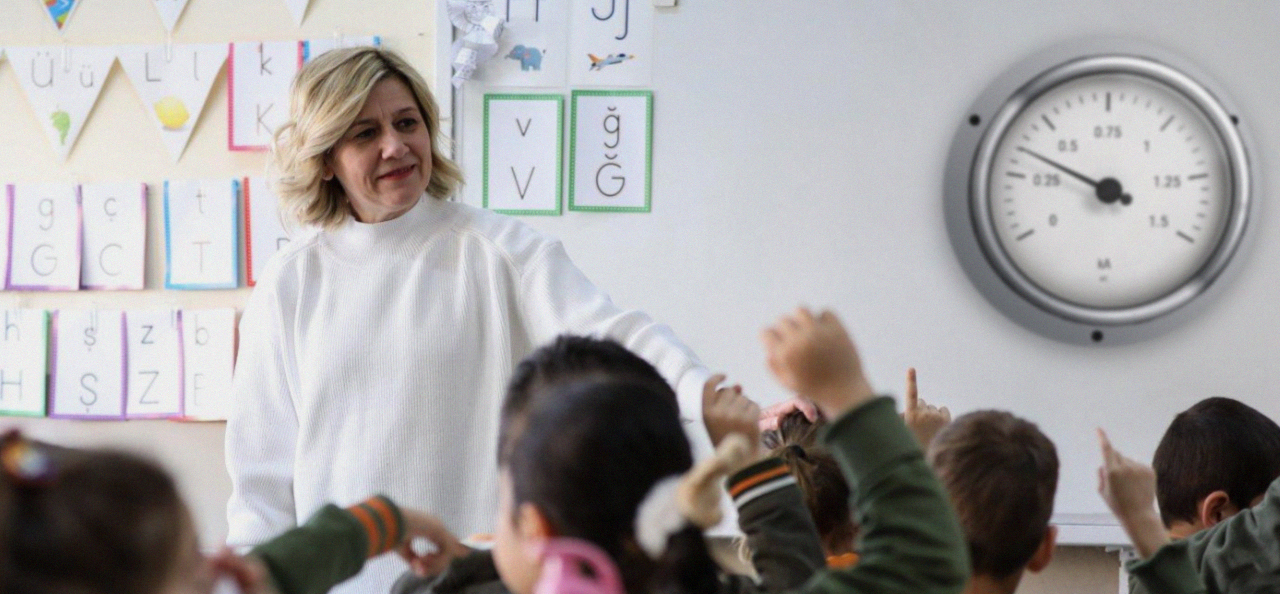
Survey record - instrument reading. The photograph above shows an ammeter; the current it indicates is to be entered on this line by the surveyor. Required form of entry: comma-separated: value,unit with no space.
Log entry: 0.35,kA
